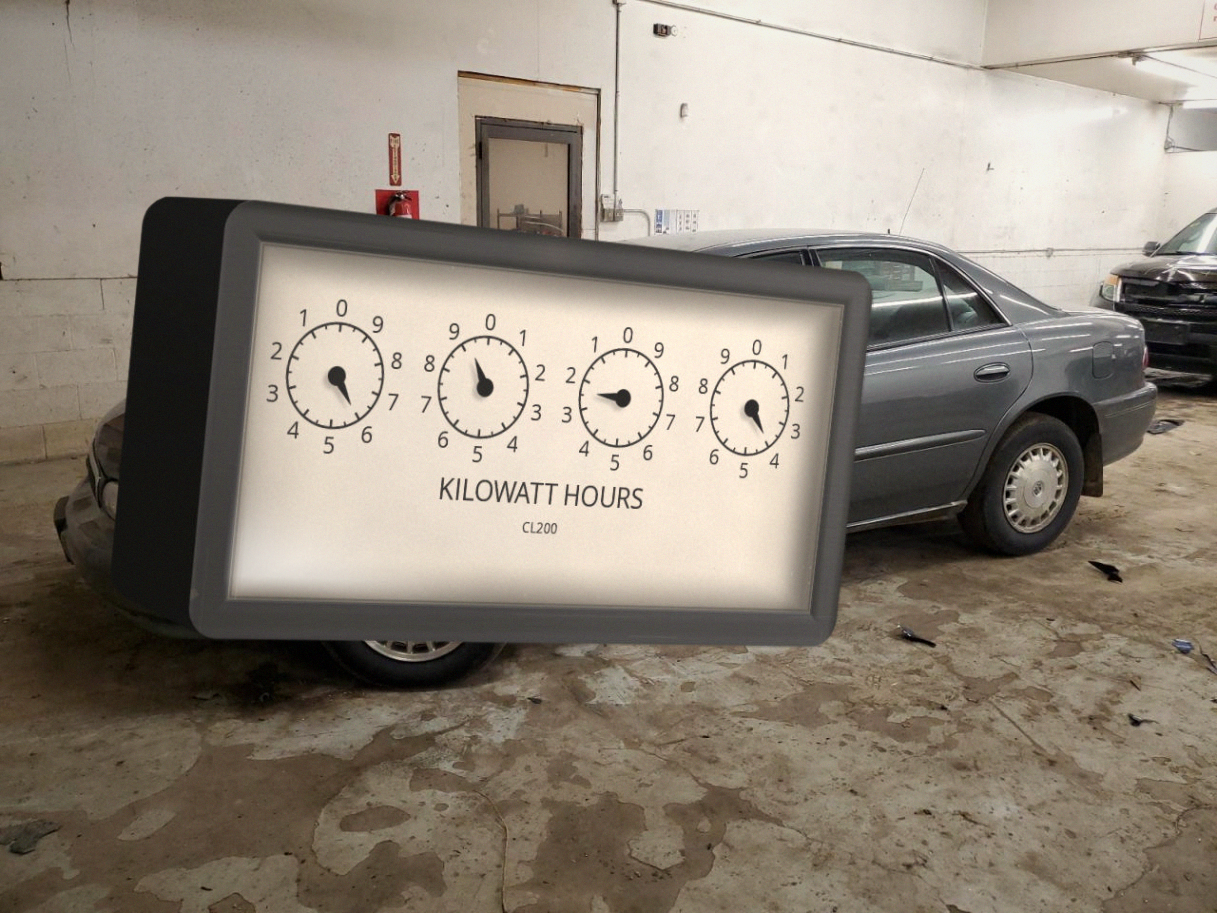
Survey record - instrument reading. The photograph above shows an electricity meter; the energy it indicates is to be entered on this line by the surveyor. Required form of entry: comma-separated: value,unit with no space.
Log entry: 5924,kWh
